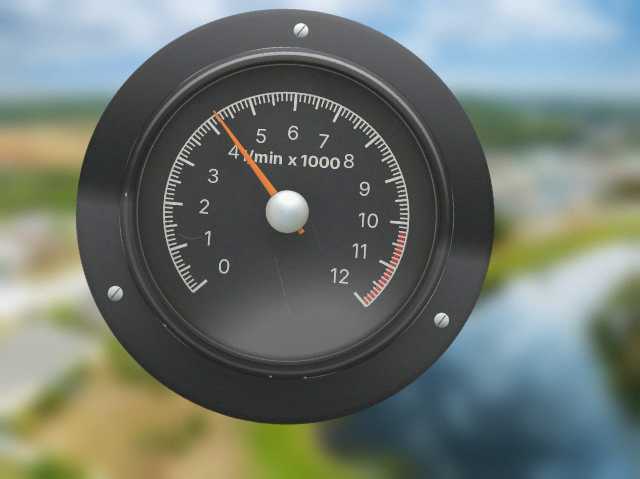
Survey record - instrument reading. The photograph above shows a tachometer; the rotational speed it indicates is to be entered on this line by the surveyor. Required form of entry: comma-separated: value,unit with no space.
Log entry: 4200,rpm
